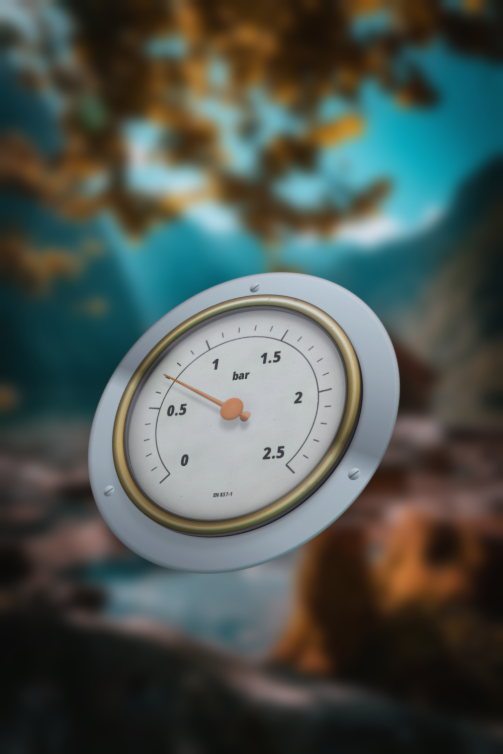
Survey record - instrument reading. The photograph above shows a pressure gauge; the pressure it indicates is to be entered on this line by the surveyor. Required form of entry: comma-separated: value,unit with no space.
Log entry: 0.7,bar
